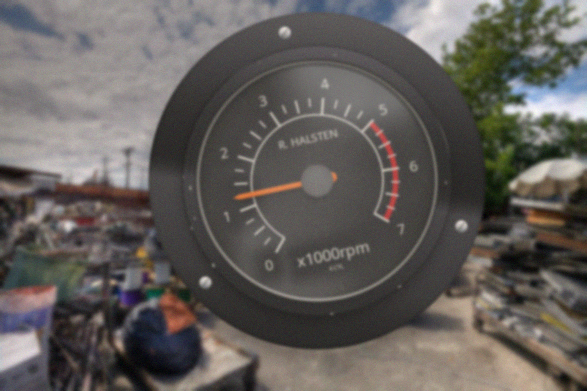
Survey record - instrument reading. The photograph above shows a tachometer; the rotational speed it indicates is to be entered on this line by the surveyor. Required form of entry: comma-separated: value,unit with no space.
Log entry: 1250,rpm
